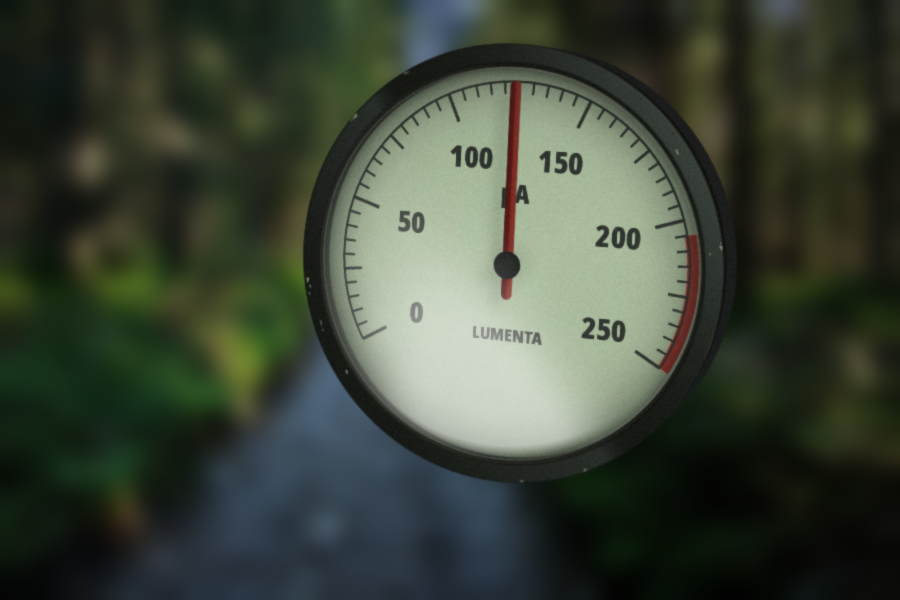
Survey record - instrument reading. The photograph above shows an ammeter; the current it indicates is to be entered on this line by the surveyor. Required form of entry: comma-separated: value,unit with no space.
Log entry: 125,µA
